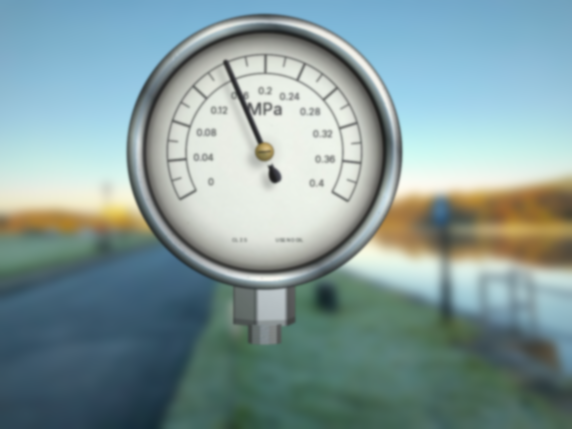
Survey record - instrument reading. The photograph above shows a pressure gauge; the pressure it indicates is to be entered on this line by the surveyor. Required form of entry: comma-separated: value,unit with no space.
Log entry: 0.16,MPa
